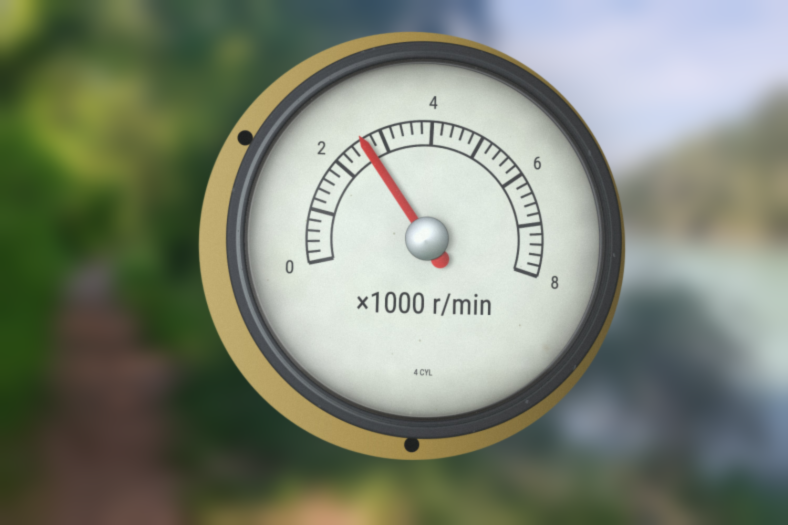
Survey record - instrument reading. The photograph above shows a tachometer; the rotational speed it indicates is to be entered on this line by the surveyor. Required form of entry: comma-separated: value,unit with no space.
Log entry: 2600,rpm
